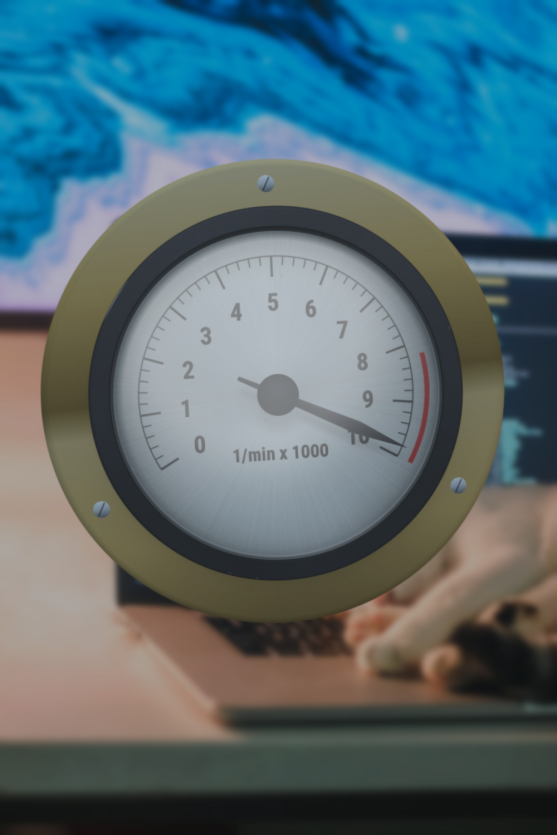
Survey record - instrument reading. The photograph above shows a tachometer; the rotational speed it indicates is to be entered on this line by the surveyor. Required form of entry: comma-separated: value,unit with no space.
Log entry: 9800,rpm
